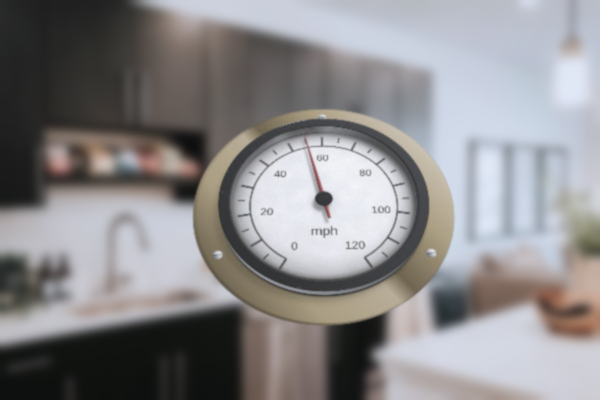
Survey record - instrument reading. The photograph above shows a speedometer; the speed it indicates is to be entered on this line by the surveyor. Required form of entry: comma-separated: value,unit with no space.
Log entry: 55,mph
